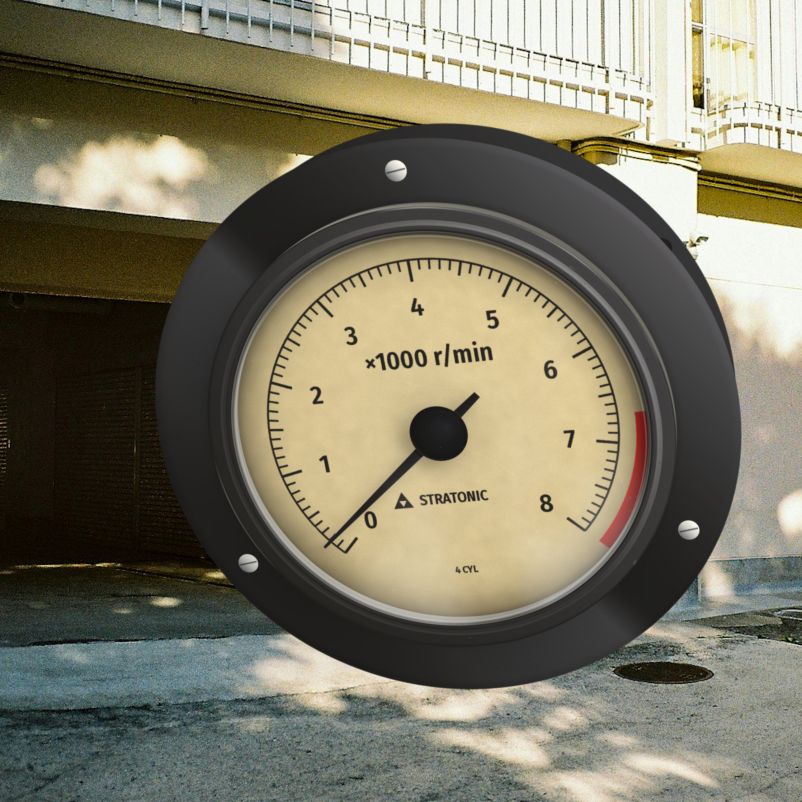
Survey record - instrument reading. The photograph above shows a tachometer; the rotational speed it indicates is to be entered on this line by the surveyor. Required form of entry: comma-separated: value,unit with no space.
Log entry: 200,rpm
